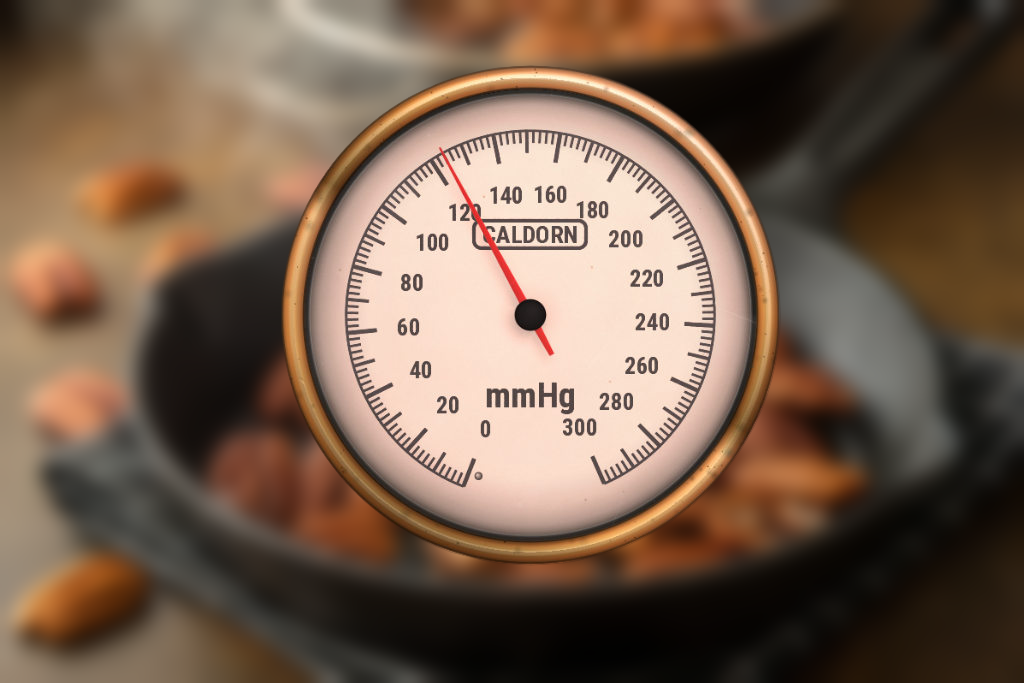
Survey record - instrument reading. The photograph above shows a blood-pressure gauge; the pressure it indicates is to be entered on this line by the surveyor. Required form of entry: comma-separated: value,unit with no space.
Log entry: 124,mmHg
